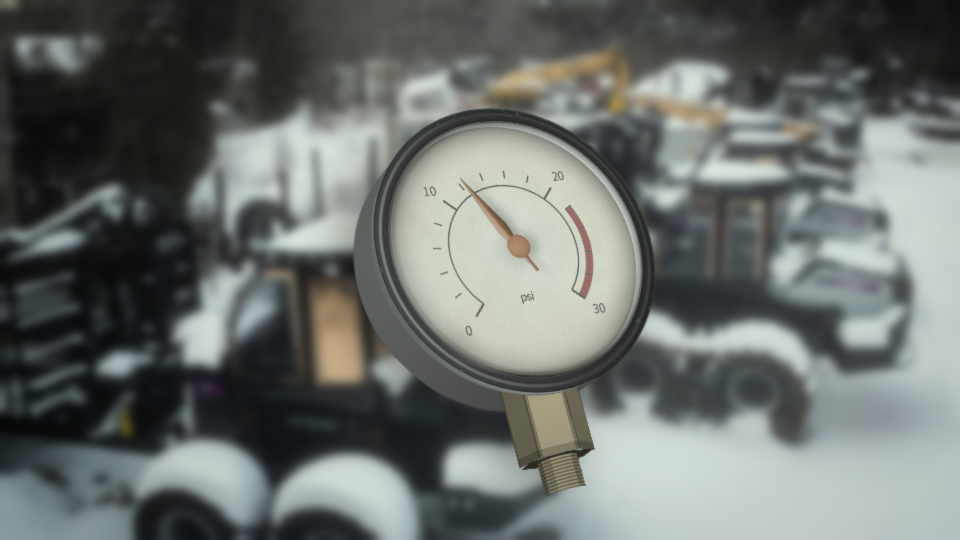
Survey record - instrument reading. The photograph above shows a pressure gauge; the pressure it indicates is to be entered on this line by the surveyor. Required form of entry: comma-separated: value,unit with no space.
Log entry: 12,psi
